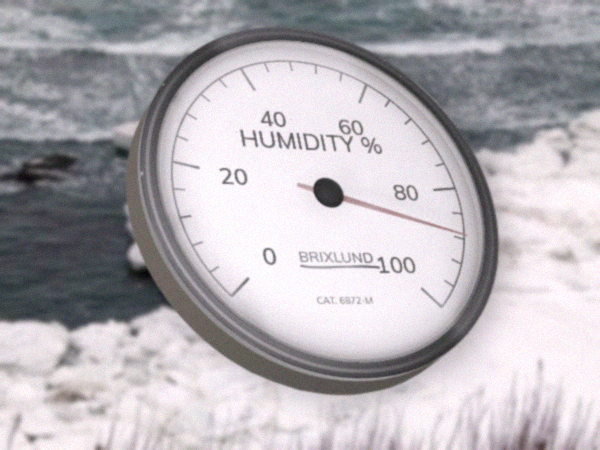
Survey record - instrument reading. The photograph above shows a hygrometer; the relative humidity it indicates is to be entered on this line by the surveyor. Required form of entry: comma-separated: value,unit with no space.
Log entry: 88,%
